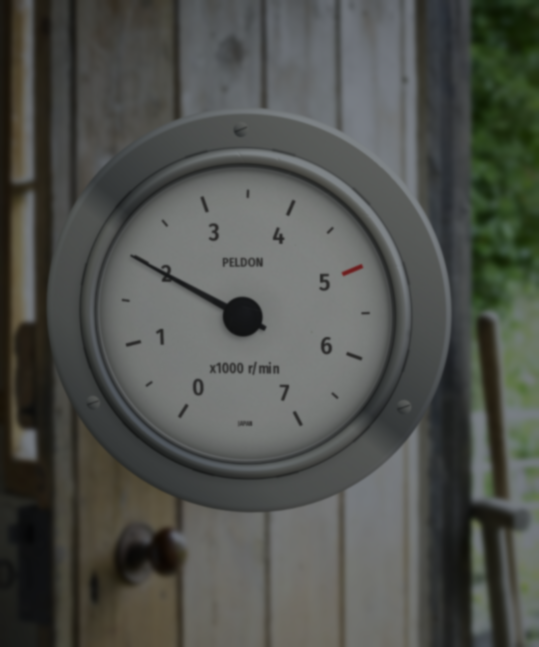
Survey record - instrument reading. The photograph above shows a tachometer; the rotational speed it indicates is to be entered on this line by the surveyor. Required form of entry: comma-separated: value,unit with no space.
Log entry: 2000,rpm
